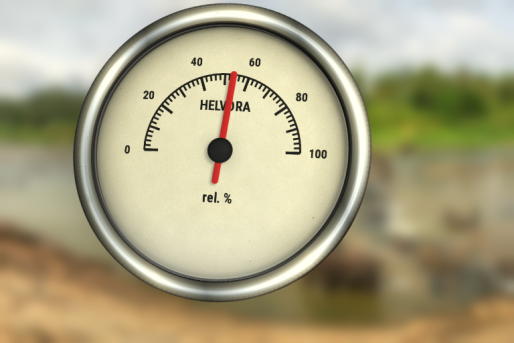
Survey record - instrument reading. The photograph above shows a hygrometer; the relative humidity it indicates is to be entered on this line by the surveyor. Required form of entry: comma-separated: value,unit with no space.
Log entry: 54,%
